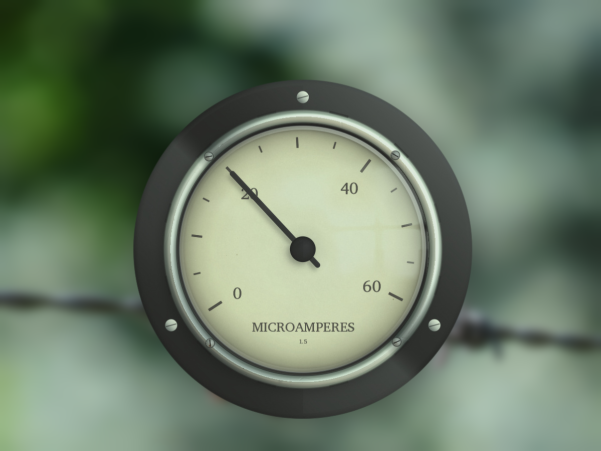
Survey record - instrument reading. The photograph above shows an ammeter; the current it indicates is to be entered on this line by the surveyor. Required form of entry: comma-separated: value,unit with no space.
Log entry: 20,µA
